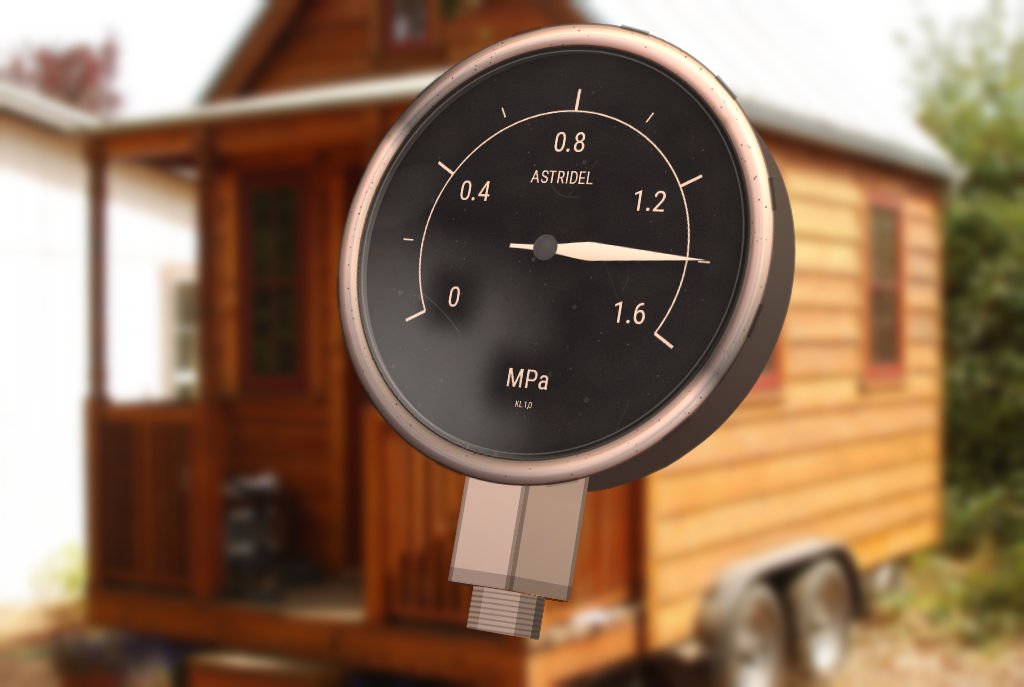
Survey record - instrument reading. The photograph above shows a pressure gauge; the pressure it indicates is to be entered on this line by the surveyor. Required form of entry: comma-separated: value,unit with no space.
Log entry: 1.4,MPa
